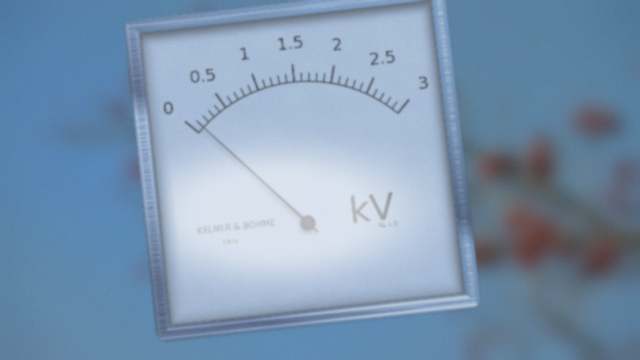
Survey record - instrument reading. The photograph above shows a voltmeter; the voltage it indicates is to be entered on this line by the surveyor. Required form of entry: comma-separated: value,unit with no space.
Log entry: 0.1,kV
